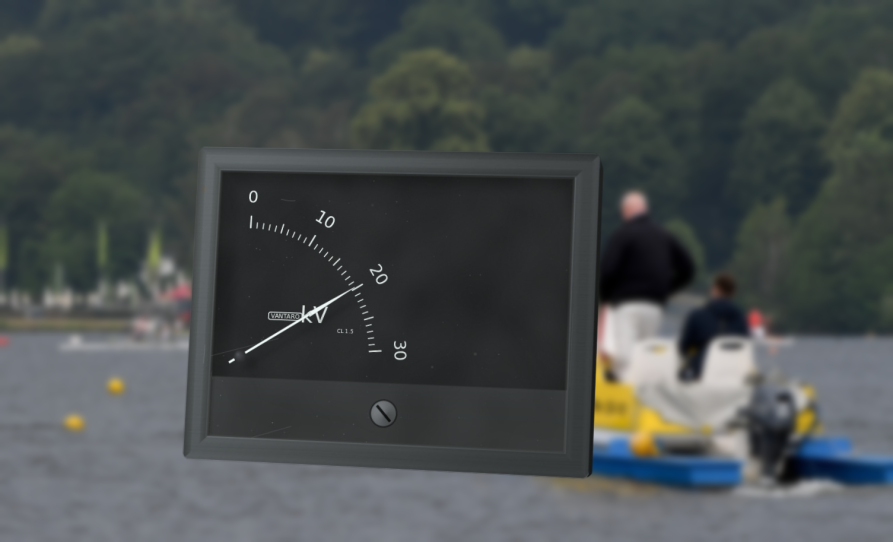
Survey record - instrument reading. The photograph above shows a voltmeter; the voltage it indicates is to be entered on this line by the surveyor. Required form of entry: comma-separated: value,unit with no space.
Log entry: 20,kV
